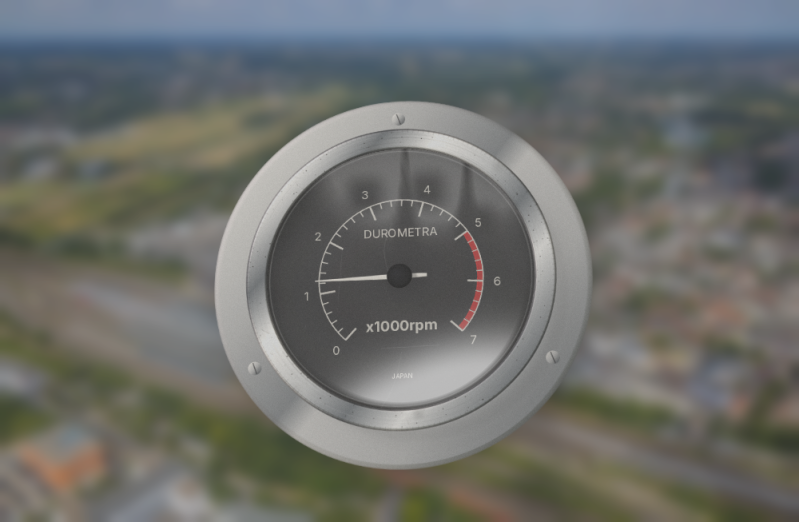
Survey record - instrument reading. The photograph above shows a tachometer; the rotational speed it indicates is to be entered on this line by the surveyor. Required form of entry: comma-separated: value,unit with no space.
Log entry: 1200,rpm
